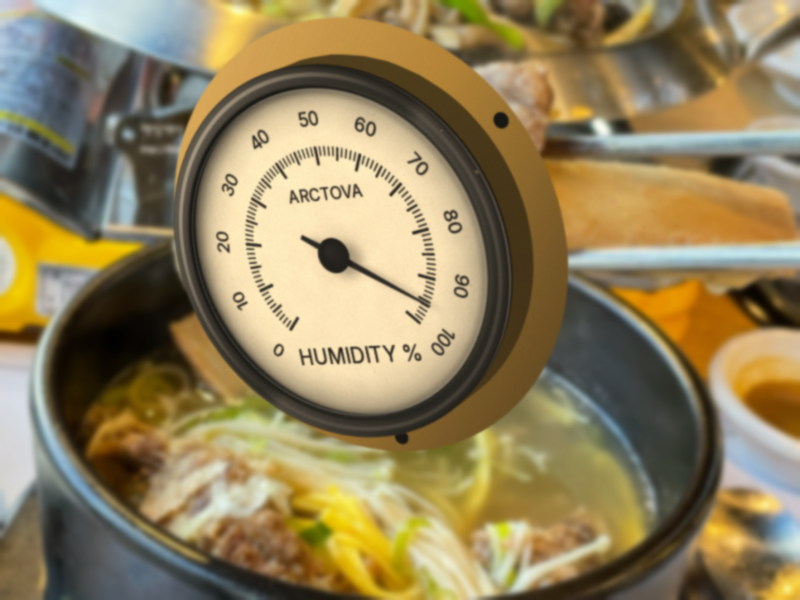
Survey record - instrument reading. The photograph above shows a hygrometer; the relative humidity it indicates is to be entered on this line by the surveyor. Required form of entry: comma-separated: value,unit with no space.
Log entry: 95,%
